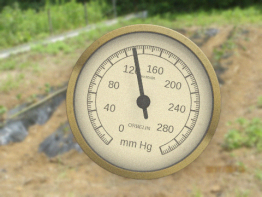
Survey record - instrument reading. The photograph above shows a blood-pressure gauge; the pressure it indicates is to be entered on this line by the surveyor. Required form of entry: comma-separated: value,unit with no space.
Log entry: 130,mmHg
